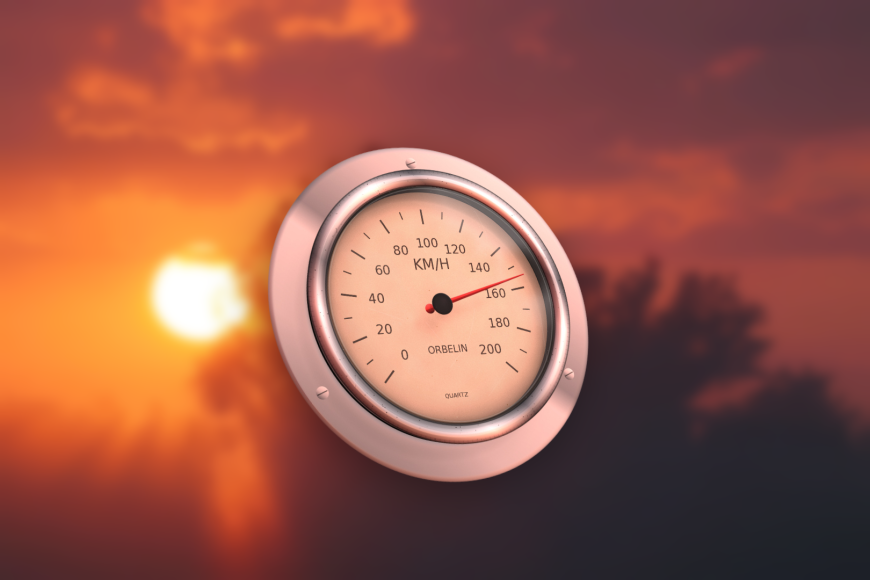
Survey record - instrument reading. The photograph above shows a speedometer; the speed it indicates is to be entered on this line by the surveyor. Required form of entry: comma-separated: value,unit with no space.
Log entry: 155,km/h
